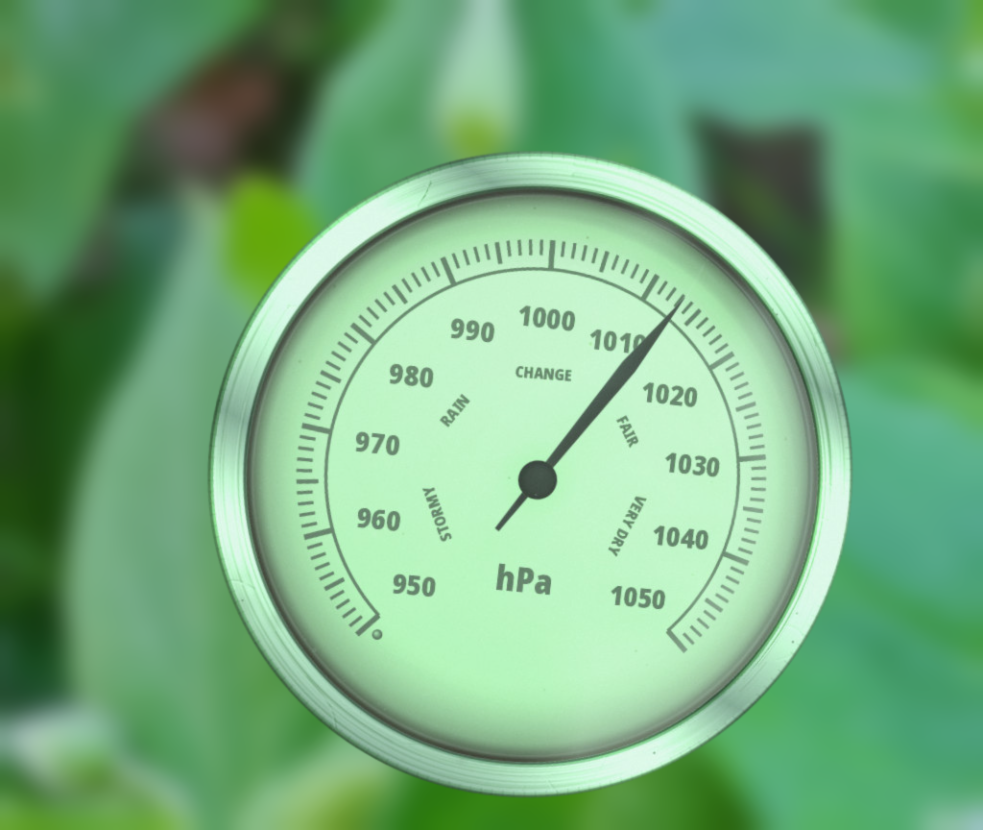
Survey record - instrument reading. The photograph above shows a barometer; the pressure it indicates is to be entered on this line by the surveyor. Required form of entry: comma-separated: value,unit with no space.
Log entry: 1013,hPa
